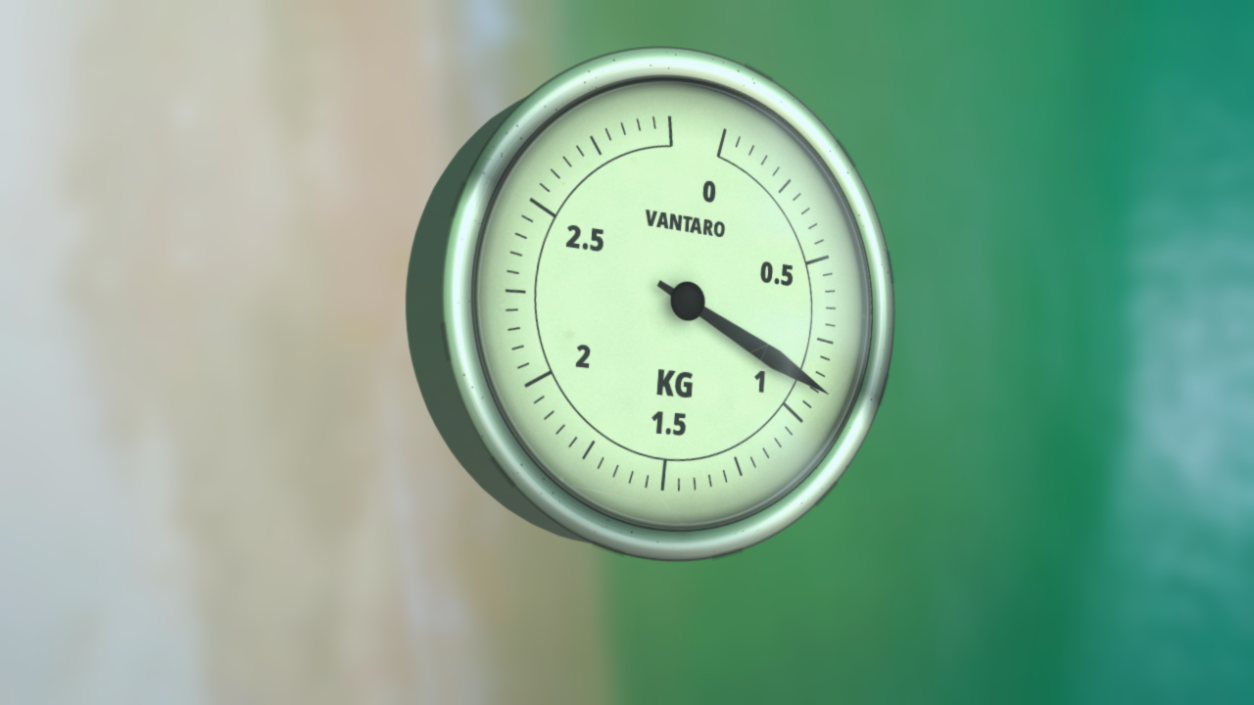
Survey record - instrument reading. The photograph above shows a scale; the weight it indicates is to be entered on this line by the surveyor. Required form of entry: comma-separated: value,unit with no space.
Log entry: 0.9,kg
